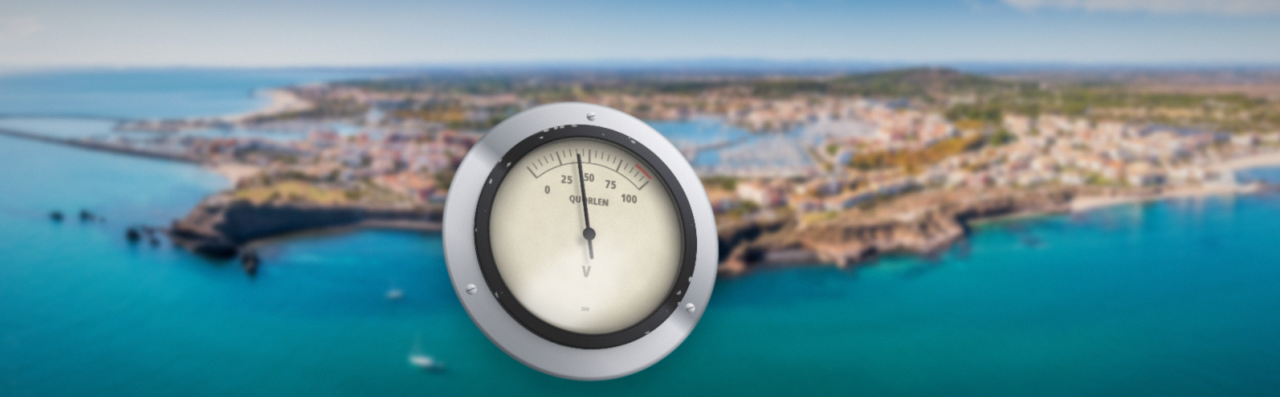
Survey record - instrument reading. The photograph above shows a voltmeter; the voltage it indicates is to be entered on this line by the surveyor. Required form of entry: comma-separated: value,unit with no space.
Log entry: 40,V
